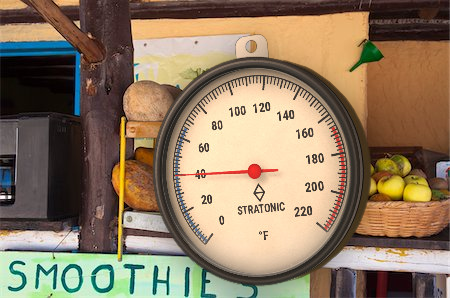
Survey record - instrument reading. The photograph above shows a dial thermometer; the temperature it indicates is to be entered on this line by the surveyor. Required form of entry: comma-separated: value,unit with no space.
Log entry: 40,°F
